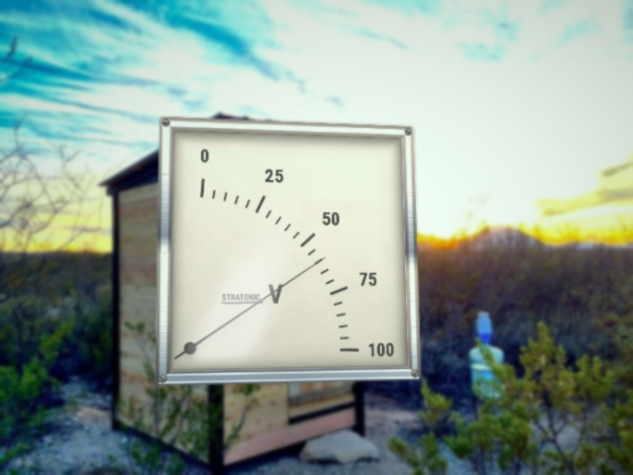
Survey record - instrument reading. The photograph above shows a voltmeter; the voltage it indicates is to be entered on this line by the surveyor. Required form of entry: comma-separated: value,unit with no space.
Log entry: 60,V
